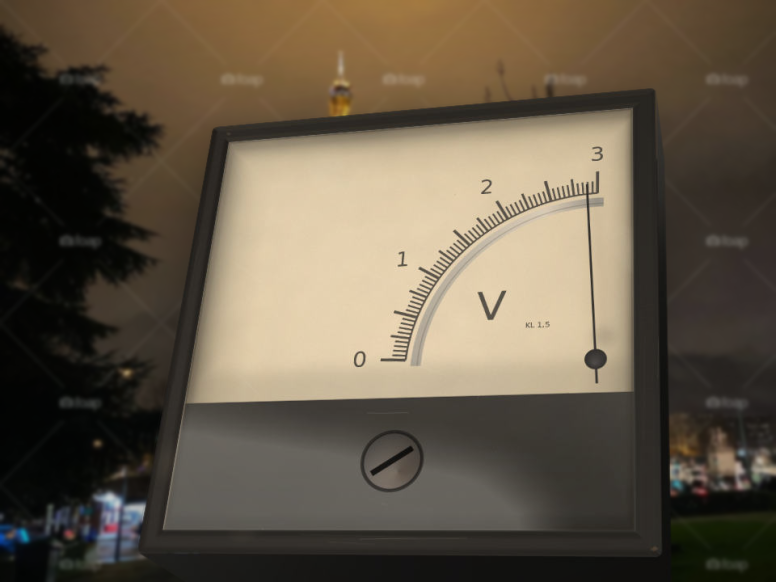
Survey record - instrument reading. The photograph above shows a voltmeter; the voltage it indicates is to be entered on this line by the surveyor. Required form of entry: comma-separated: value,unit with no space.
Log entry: 2.9,V
